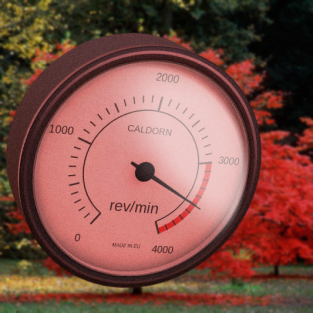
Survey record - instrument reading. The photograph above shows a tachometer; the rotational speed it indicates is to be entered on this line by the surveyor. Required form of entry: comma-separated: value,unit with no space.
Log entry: 3500,rpm
